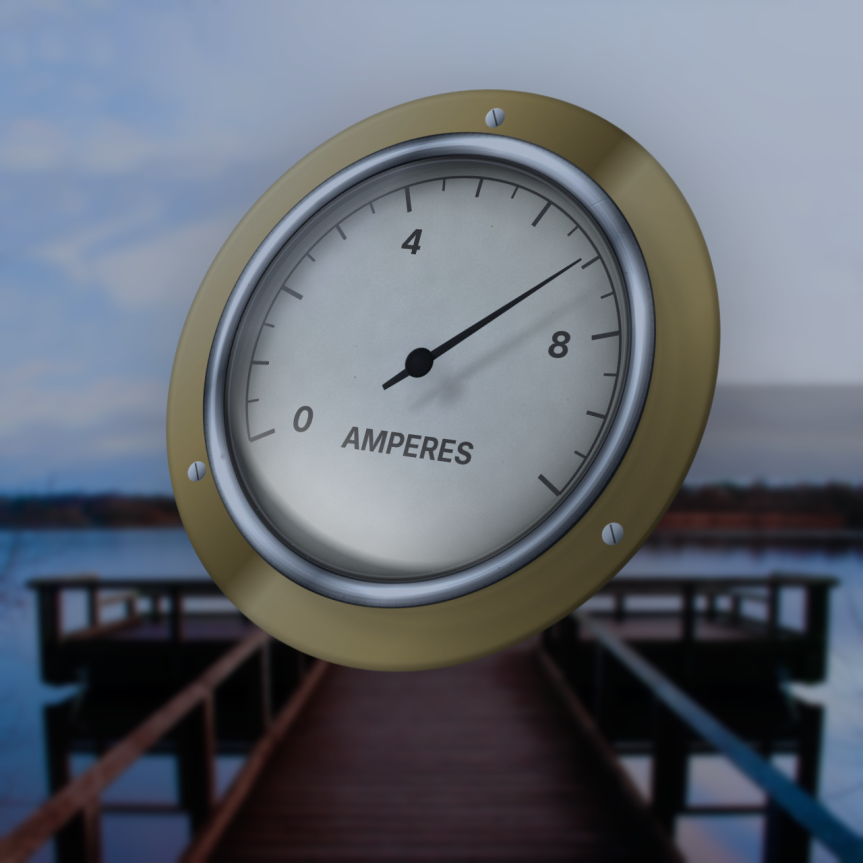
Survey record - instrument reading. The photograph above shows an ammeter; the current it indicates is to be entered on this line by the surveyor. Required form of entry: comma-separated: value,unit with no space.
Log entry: 7,A
